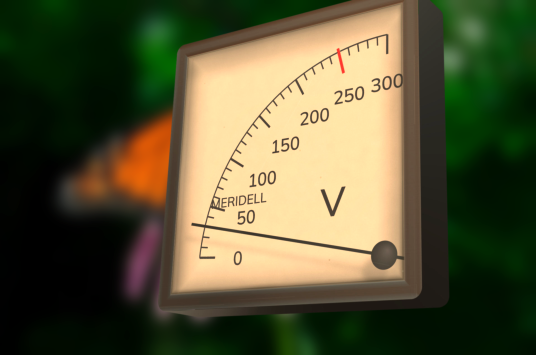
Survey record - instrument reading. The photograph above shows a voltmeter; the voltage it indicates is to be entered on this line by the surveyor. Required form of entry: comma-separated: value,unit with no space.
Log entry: 30,V
